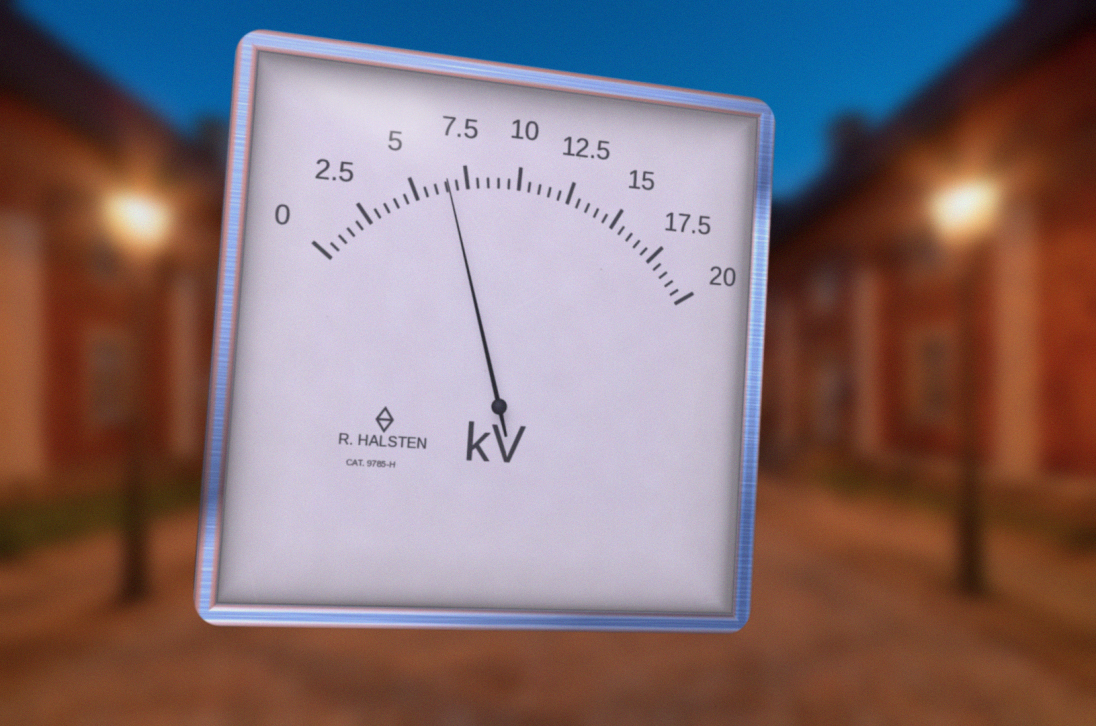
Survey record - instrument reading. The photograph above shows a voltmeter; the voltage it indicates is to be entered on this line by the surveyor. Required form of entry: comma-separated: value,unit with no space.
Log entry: 6.5,kV
